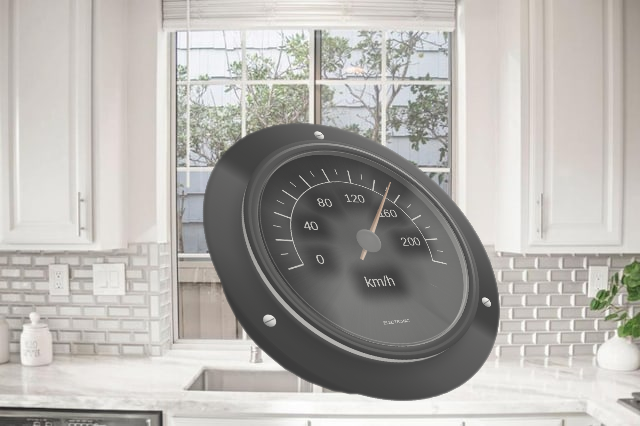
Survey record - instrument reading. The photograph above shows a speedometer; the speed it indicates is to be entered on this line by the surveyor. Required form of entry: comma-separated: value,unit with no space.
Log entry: 150,km/h
